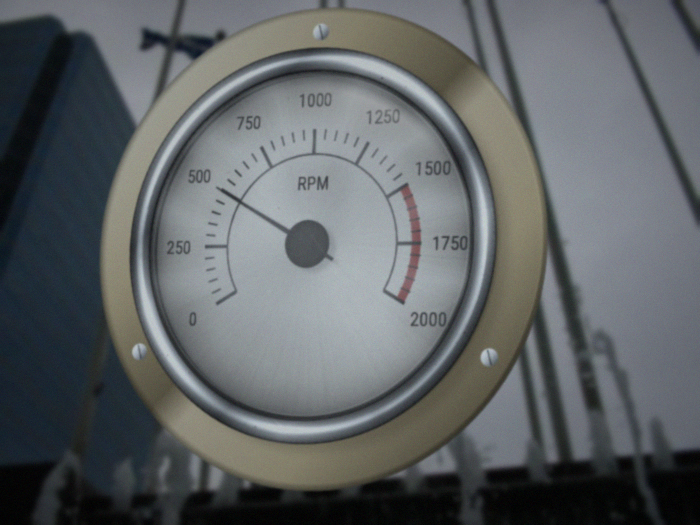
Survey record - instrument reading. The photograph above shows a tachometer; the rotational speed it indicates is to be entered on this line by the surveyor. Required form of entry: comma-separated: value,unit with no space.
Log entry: 500,rpm
